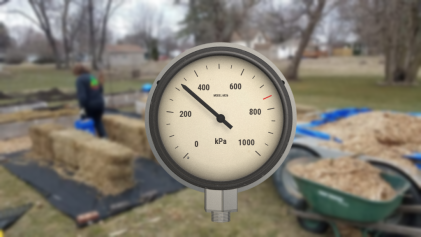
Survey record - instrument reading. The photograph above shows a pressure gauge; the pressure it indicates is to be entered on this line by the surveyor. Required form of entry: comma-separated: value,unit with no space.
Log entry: 325,kPa
